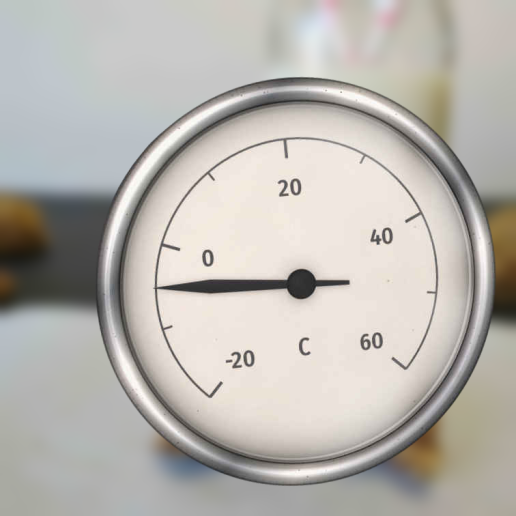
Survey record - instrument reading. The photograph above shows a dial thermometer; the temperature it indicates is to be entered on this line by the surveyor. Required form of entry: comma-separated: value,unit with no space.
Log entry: -5,°C
